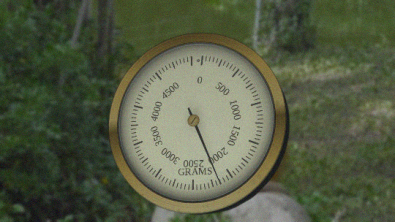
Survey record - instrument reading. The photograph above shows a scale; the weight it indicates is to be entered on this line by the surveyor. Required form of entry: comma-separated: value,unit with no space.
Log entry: 2150,g
